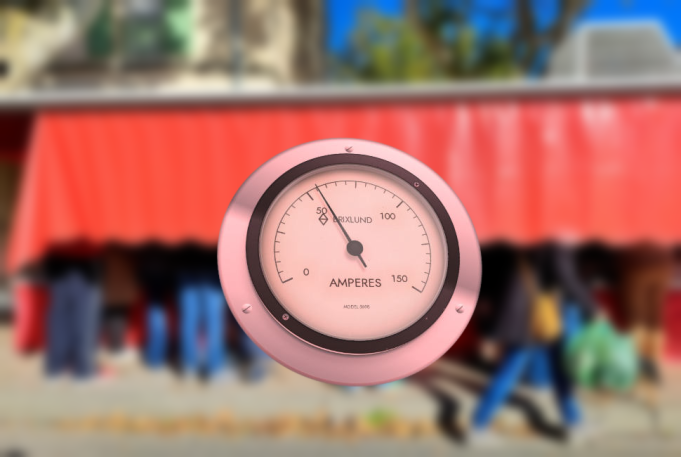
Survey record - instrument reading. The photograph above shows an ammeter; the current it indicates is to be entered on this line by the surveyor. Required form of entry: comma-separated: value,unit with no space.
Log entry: 55,A
